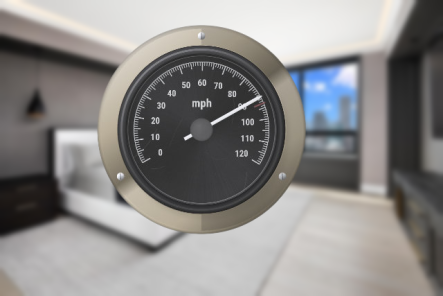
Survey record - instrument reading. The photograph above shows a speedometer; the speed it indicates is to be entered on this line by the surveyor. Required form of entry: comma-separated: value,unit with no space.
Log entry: 90,mph
